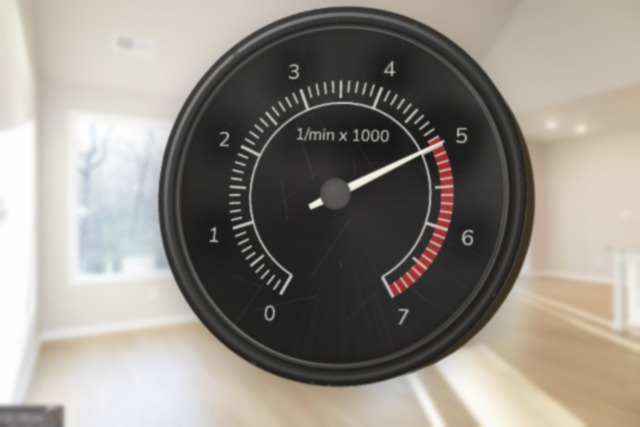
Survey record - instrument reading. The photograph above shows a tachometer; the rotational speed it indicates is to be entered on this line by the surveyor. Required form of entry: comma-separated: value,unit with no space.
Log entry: 5000,rpm
